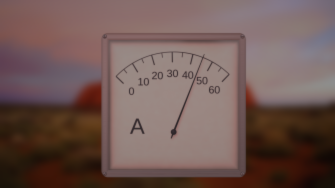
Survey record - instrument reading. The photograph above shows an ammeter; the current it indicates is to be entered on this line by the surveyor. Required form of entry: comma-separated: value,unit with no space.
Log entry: 45,A
